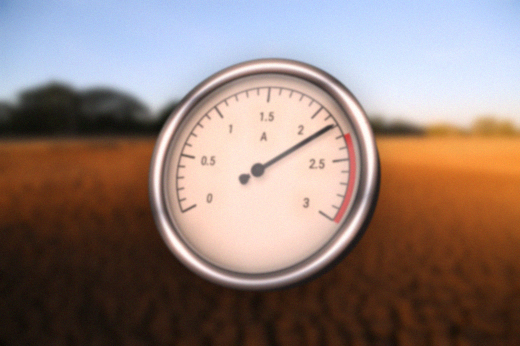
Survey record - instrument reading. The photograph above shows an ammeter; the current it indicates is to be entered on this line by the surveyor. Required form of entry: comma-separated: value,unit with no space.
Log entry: 2.2,A
